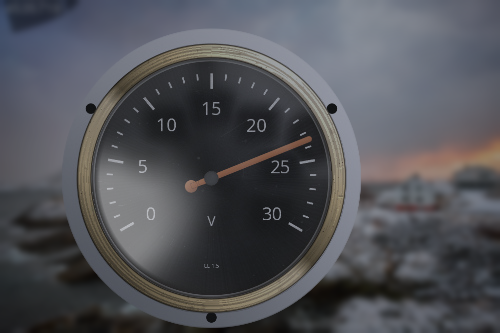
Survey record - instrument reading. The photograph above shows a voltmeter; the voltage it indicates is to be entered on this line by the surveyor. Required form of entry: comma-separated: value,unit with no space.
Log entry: 23.5,V
